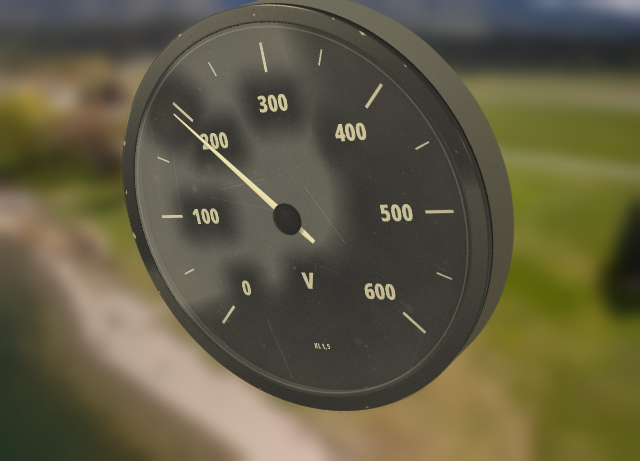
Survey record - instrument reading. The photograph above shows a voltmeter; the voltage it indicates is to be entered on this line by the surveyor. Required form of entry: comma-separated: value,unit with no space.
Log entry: 200,V
